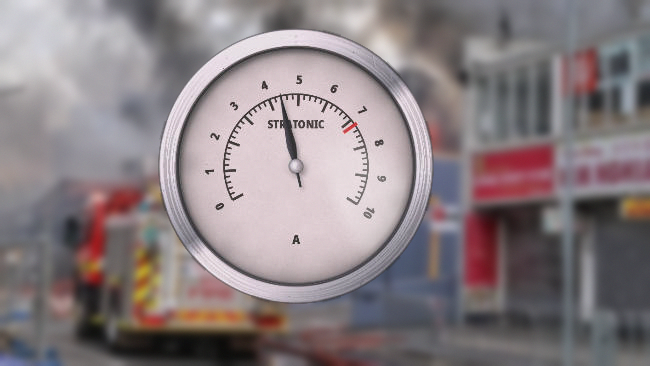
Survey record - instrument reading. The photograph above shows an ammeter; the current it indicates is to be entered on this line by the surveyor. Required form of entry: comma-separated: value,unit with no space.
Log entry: 4.4,A
